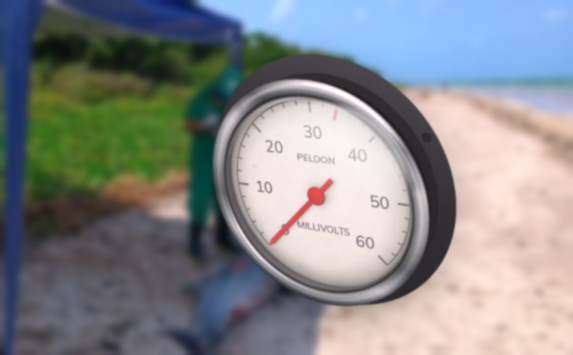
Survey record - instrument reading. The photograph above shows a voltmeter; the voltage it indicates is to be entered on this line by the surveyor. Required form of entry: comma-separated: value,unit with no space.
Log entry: 0,mV
